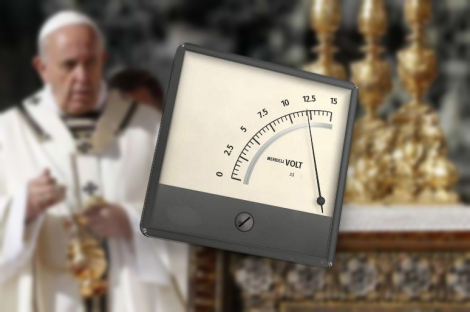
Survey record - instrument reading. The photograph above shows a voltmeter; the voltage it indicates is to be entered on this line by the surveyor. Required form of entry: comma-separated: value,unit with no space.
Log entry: 12,V
